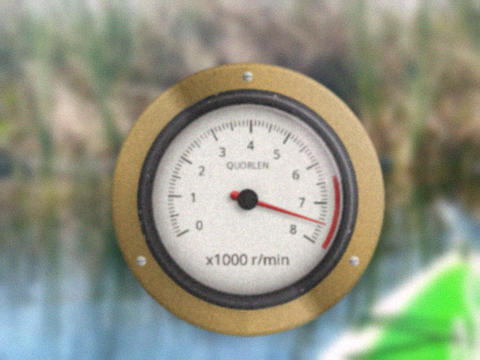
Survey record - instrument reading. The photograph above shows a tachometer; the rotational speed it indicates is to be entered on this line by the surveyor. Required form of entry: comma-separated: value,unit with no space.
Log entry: 7500,rpm
